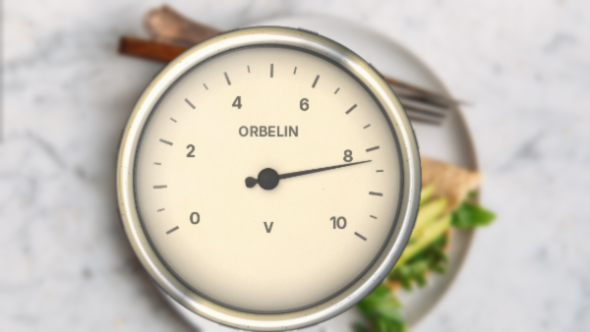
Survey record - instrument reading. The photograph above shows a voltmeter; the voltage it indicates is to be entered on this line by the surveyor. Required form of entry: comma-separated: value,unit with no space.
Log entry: 8.25,V
